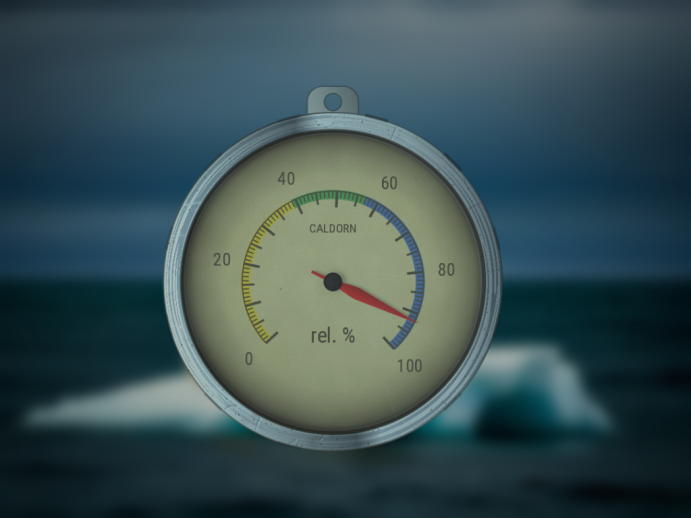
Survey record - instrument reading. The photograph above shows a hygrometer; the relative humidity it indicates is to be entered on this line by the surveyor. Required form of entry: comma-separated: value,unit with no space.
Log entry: 92,%
